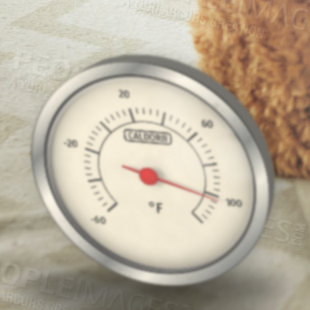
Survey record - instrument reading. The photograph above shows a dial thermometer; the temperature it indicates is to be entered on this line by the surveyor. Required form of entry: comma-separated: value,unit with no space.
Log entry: 100,°F
